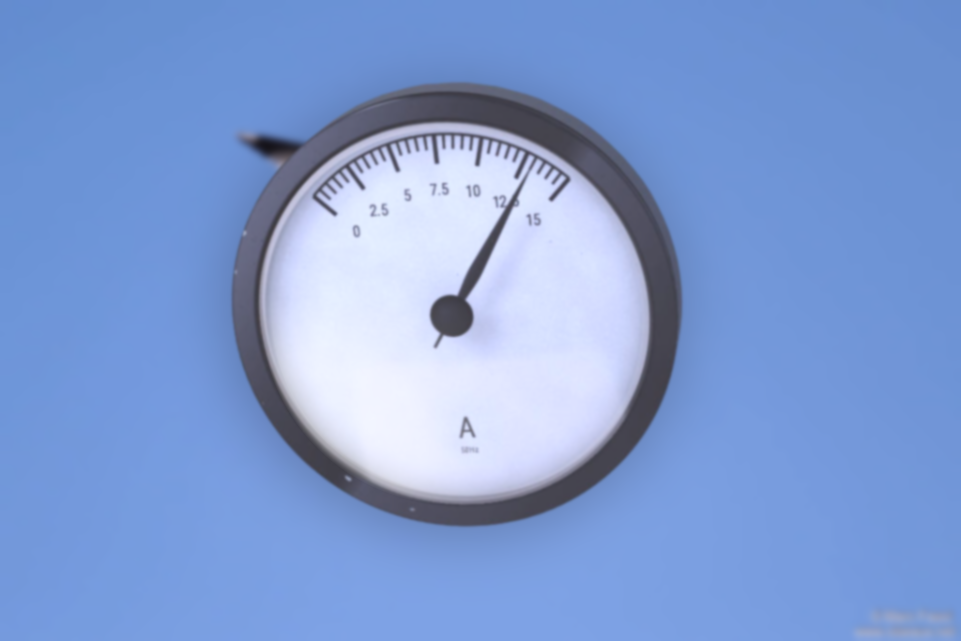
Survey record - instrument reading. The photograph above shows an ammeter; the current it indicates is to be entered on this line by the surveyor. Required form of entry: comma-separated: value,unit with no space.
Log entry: 13,A
